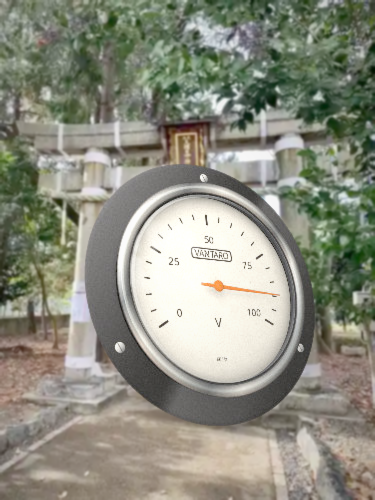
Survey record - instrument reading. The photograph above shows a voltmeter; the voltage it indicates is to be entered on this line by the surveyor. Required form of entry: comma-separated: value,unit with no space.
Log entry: 90,V
